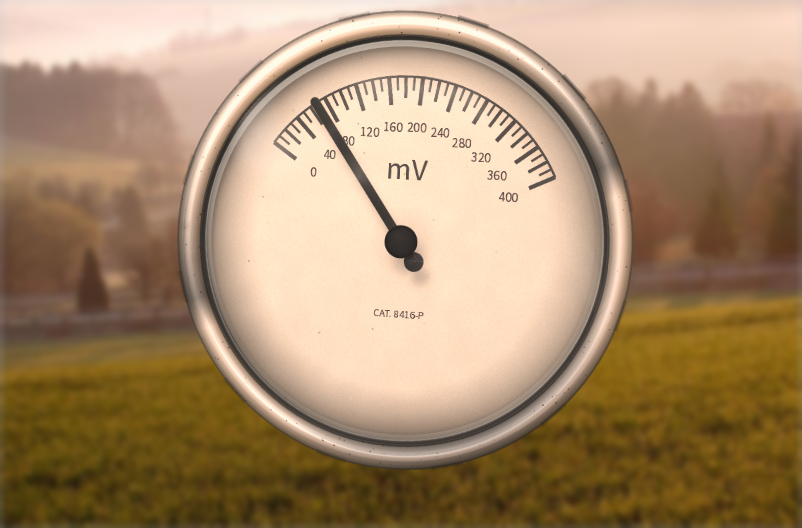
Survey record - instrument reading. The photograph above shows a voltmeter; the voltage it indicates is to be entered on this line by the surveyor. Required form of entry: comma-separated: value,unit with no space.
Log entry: 70,mV
